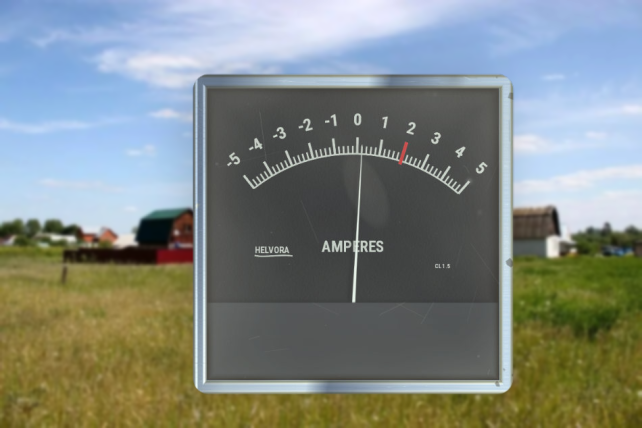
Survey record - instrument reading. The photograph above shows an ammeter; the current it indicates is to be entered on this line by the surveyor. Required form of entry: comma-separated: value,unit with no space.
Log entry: 0.2,A
